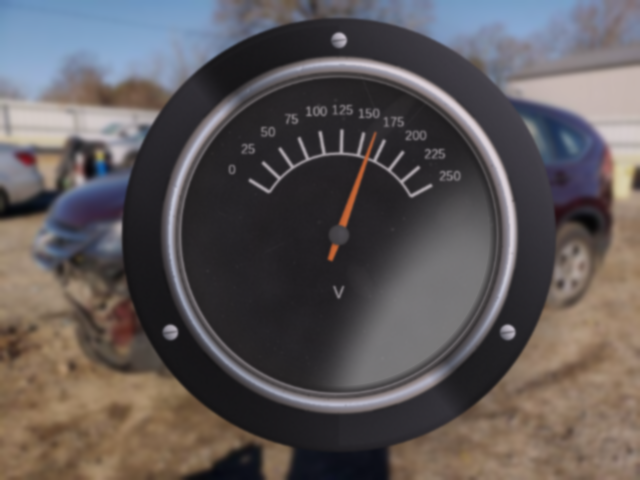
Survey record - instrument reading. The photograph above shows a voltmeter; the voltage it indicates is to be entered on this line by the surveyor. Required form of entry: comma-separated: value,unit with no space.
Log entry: 162.5,V
